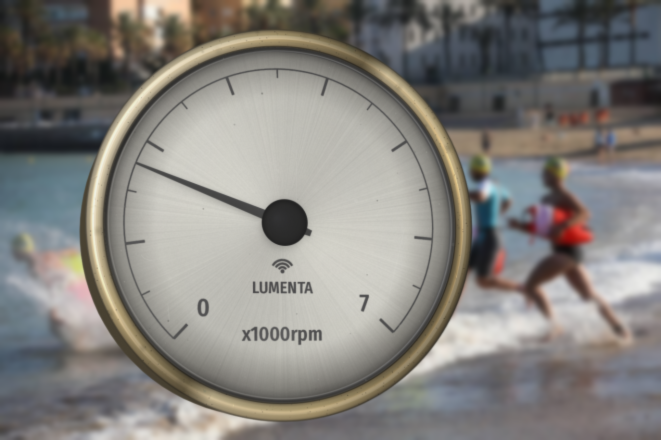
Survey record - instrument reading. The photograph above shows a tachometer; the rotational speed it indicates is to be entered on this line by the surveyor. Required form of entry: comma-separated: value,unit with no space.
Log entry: 1750,rpm
